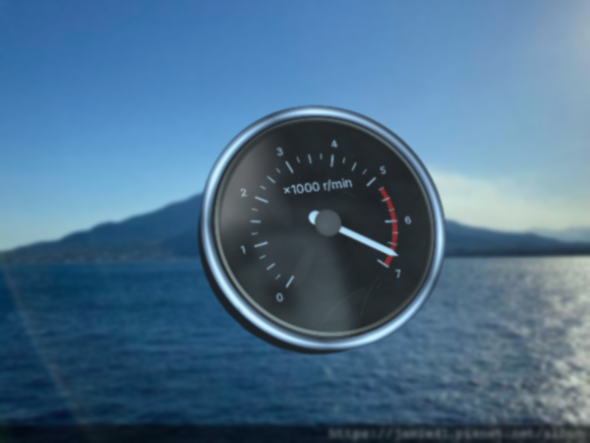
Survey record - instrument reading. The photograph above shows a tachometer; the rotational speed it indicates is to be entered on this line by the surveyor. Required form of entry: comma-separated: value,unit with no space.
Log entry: 6750,rpm
